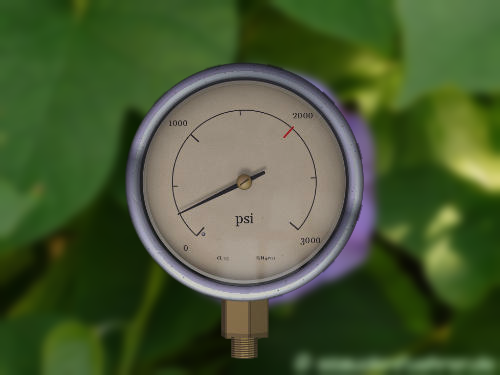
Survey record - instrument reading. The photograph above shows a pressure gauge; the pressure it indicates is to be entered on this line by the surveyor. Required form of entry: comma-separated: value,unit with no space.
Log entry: 250,psi
